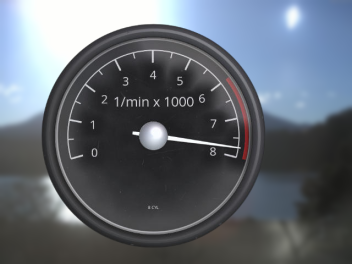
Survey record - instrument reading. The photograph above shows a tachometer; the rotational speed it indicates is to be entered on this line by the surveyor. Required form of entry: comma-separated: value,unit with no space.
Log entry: 7750,rpm
